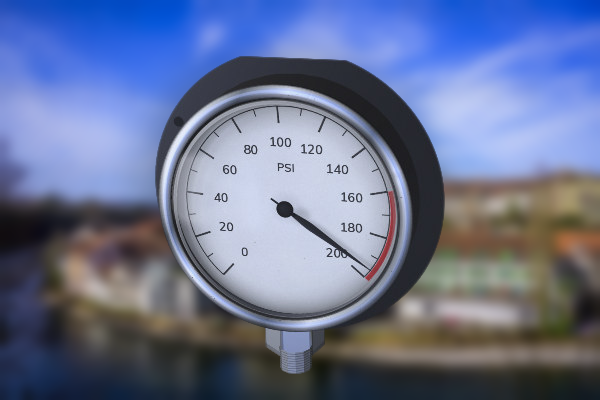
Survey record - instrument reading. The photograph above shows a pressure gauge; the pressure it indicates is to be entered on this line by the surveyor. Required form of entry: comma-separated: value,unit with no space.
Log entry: 195,psi
